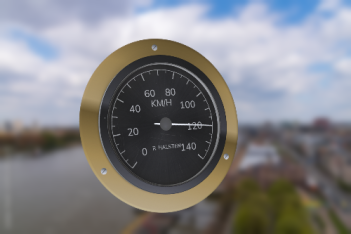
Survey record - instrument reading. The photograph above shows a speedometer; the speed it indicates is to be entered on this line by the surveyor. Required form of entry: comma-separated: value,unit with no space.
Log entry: 120,km/h
